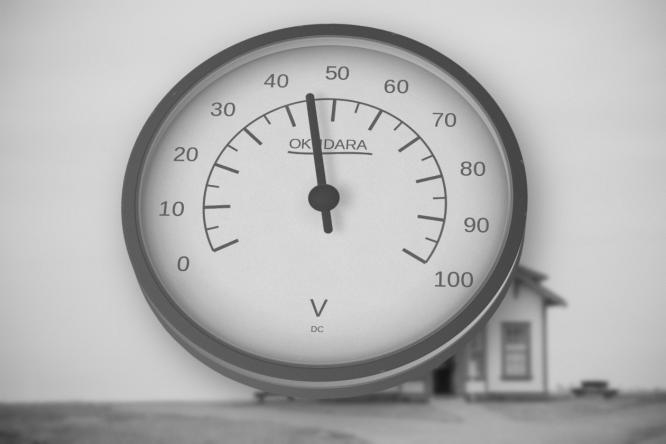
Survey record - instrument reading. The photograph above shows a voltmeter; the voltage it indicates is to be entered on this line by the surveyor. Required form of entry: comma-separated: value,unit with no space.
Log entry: 45,V
